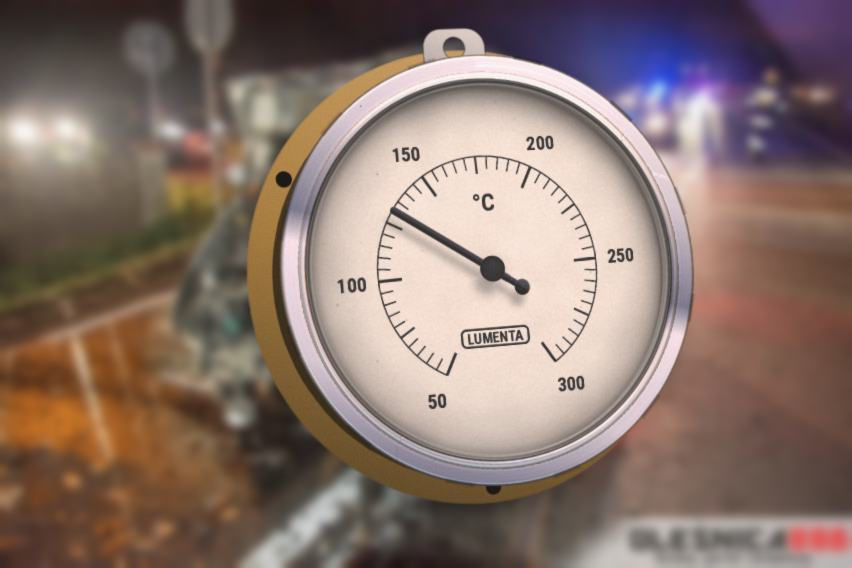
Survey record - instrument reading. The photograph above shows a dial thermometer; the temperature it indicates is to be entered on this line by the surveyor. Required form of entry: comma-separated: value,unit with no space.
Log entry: 130,°C
